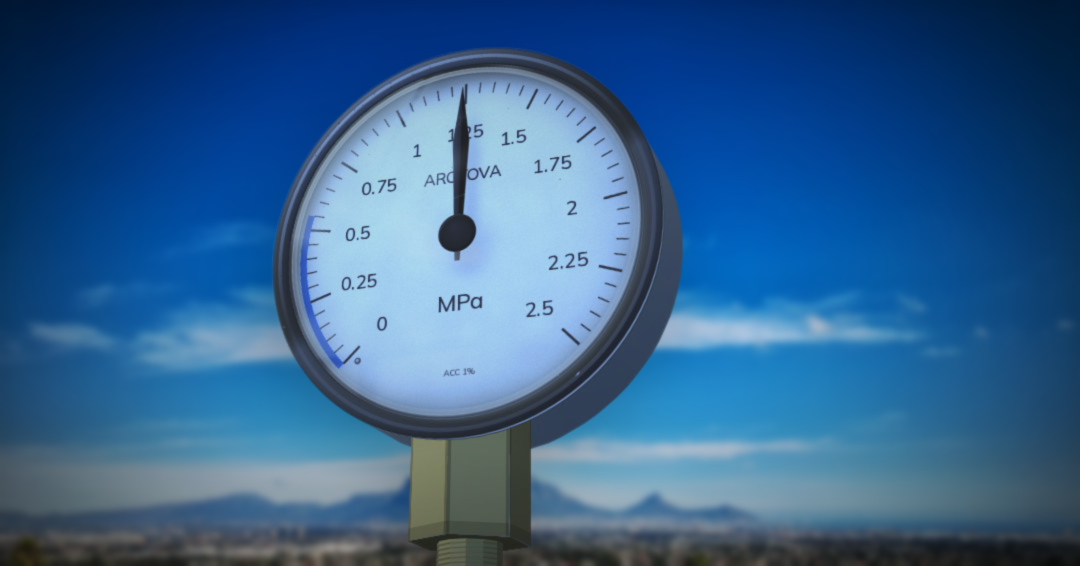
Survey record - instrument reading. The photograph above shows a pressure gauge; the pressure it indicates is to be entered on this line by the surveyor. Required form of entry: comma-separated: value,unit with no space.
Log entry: 1.25,MPa
